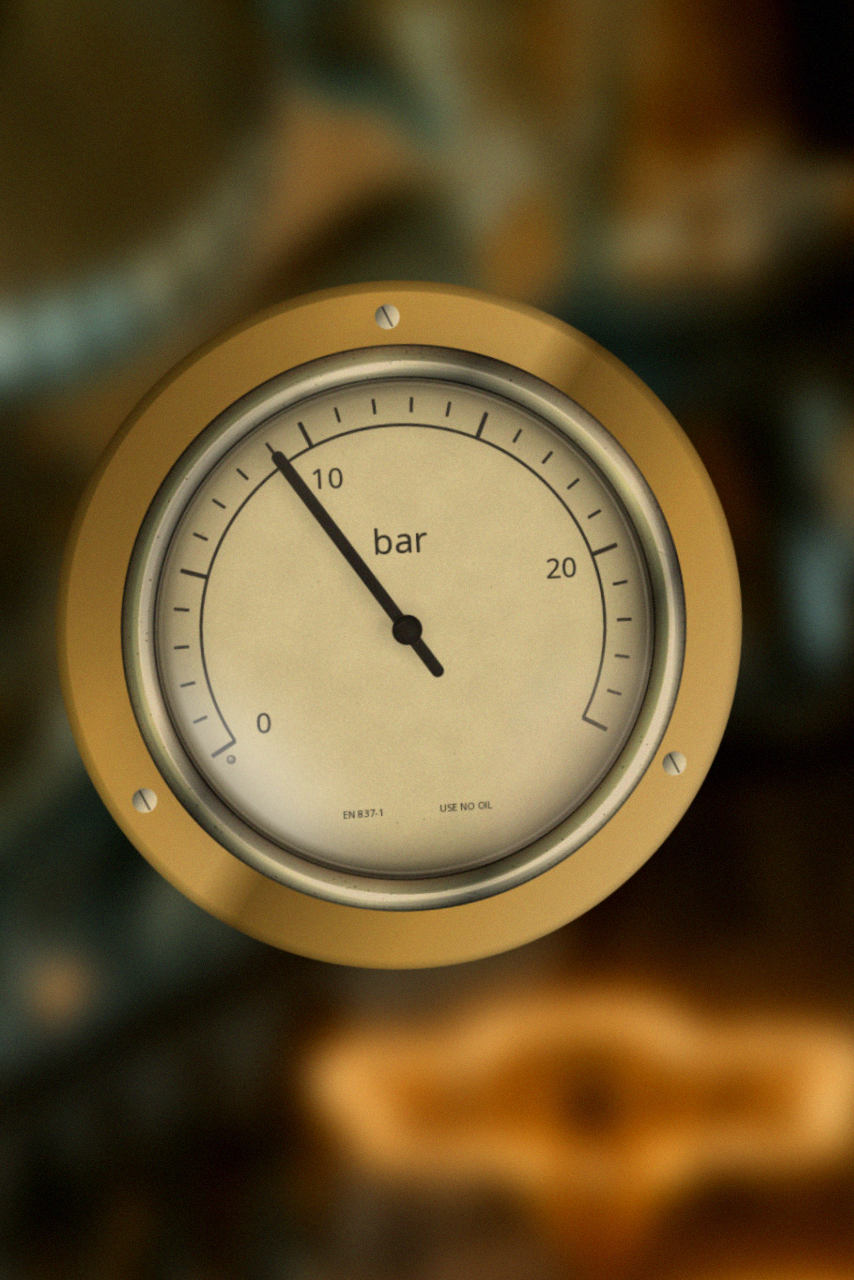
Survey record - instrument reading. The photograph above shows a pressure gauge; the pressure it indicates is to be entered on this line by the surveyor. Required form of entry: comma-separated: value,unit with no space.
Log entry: 9,bar
